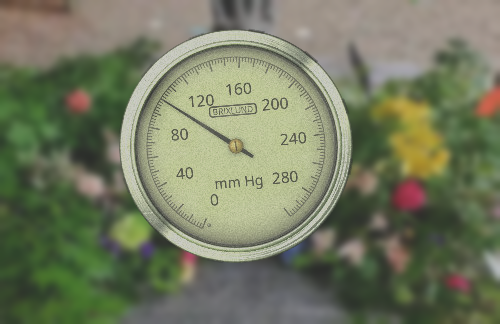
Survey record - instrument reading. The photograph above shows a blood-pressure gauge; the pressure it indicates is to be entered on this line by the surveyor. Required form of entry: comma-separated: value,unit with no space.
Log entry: 100,mmHg
